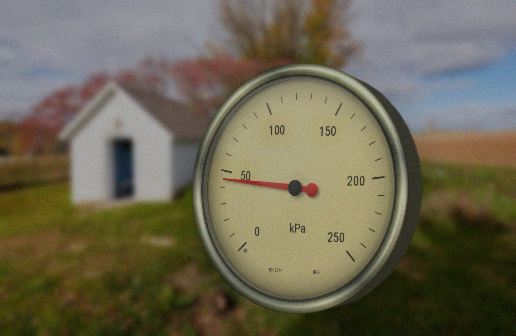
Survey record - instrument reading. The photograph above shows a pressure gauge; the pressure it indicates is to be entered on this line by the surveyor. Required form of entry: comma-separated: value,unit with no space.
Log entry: 45,kPa
